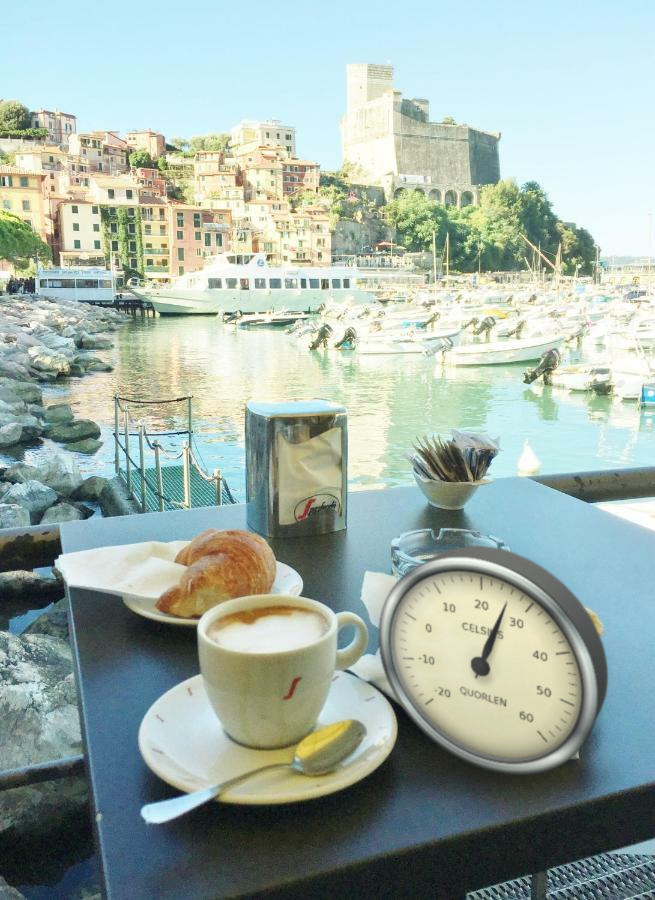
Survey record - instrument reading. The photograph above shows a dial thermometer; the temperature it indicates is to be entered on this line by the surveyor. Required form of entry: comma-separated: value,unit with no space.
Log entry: 26,°C
